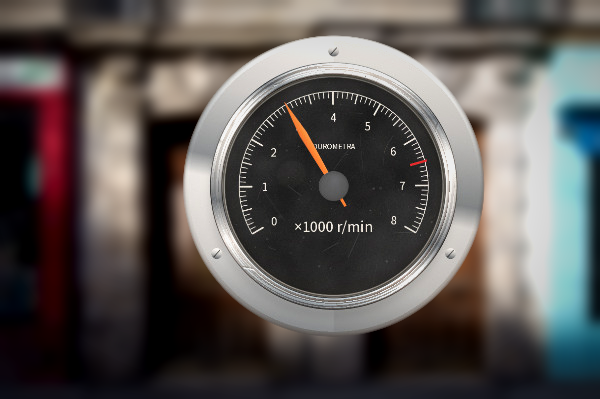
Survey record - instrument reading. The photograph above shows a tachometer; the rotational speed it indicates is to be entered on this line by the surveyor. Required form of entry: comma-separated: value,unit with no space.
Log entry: 3000,rpm
